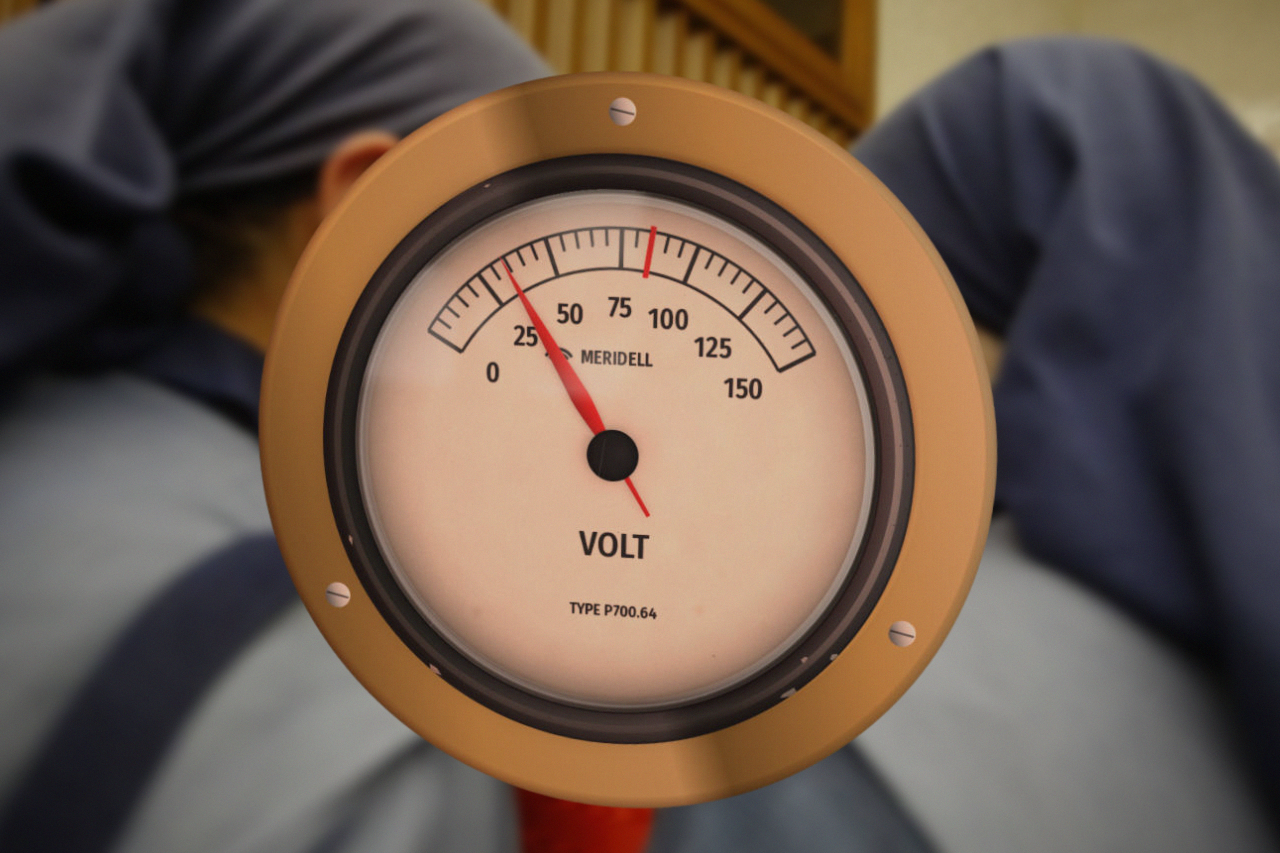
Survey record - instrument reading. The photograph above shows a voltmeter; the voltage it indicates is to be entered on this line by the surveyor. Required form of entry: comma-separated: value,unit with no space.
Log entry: 35,V
